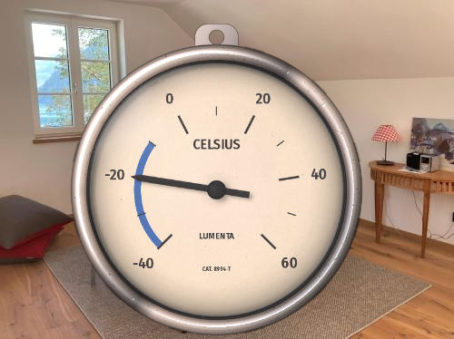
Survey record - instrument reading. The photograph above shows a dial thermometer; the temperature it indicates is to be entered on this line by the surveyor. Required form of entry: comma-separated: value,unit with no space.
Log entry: -20,°C
